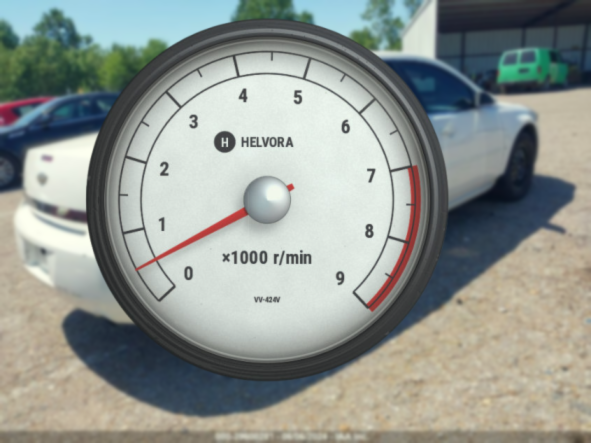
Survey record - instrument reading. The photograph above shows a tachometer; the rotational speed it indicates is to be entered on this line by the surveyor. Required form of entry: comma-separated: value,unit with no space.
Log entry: 500,rpm
